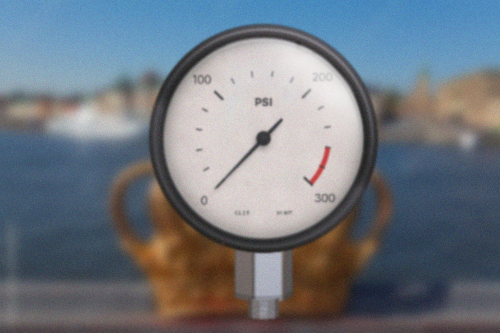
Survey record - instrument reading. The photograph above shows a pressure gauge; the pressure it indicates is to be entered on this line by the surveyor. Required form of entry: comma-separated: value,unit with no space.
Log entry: 0,psi
